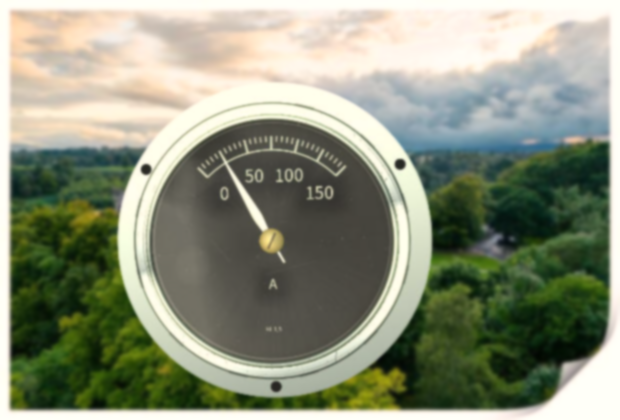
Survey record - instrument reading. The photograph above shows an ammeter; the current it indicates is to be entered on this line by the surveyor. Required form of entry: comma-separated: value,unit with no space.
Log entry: 25,A
